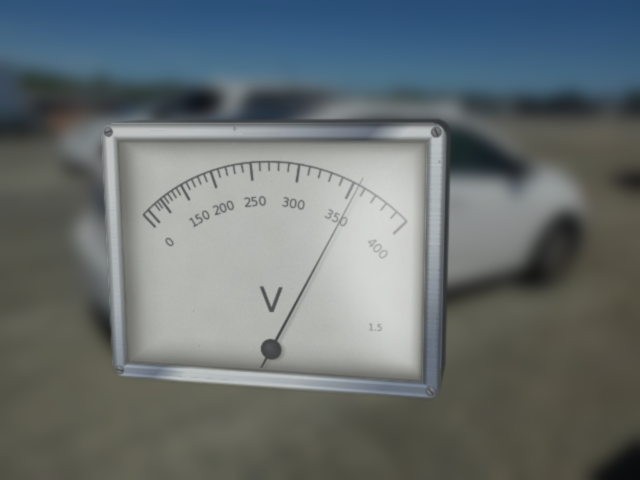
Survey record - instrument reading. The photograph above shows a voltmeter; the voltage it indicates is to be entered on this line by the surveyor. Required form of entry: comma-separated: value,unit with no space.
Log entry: 355,V
